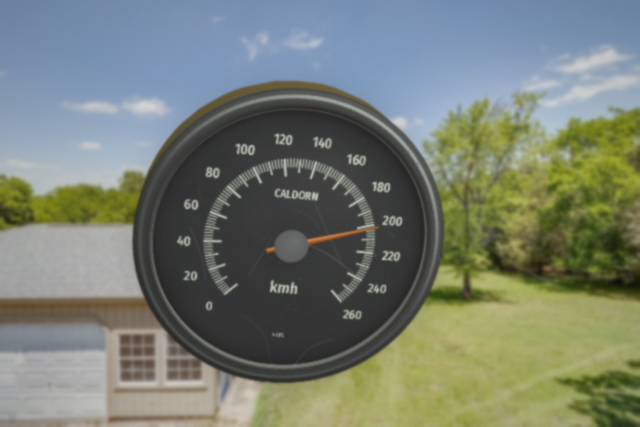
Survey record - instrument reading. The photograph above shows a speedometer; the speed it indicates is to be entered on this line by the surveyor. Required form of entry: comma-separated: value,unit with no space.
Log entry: 200,km/h
